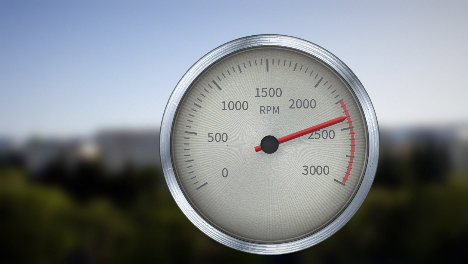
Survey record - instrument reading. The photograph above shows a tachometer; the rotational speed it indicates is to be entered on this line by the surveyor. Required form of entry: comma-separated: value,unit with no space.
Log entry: 2400,rpm
